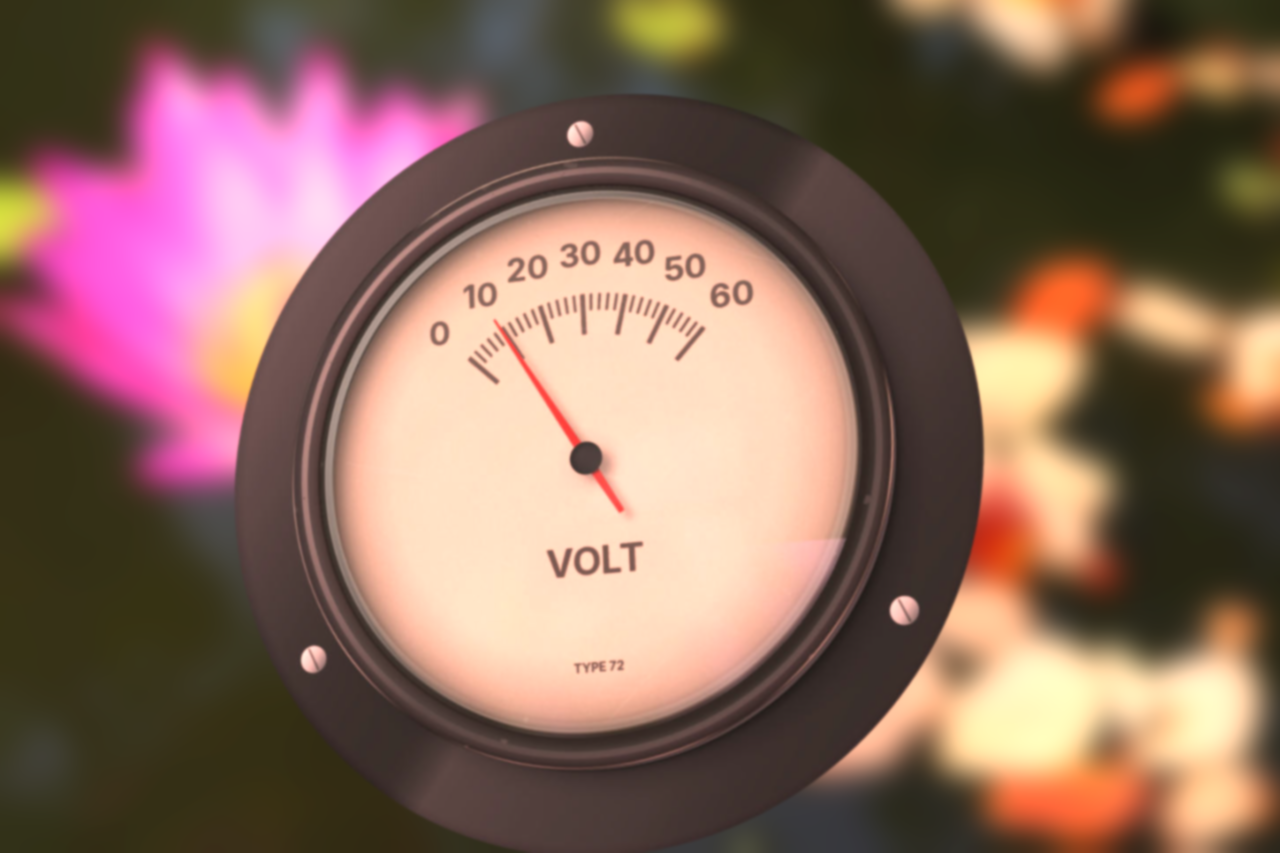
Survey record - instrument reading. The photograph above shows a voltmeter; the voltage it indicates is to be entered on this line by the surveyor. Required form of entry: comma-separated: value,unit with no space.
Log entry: 10,V
